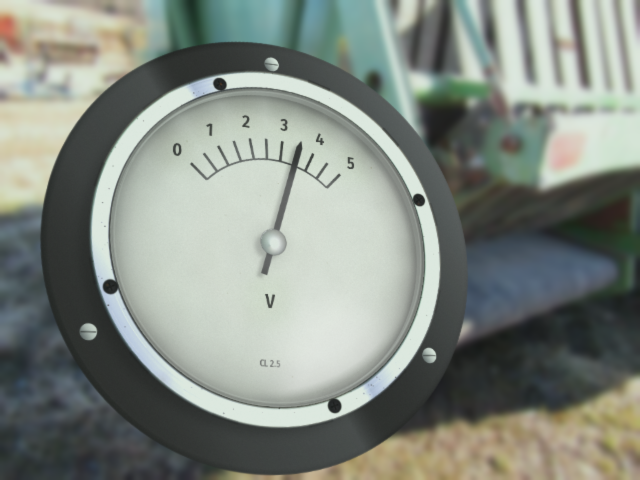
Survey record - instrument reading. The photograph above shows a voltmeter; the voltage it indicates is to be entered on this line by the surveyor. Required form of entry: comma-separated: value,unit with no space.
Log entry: 3.5,V
